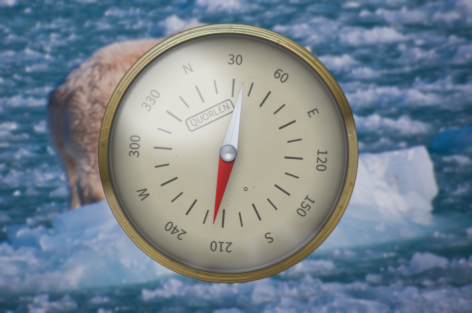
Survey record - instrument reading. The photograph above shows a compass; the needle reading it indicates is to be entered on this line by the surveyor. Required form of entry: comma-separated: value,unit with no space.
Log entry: 217.5,°
